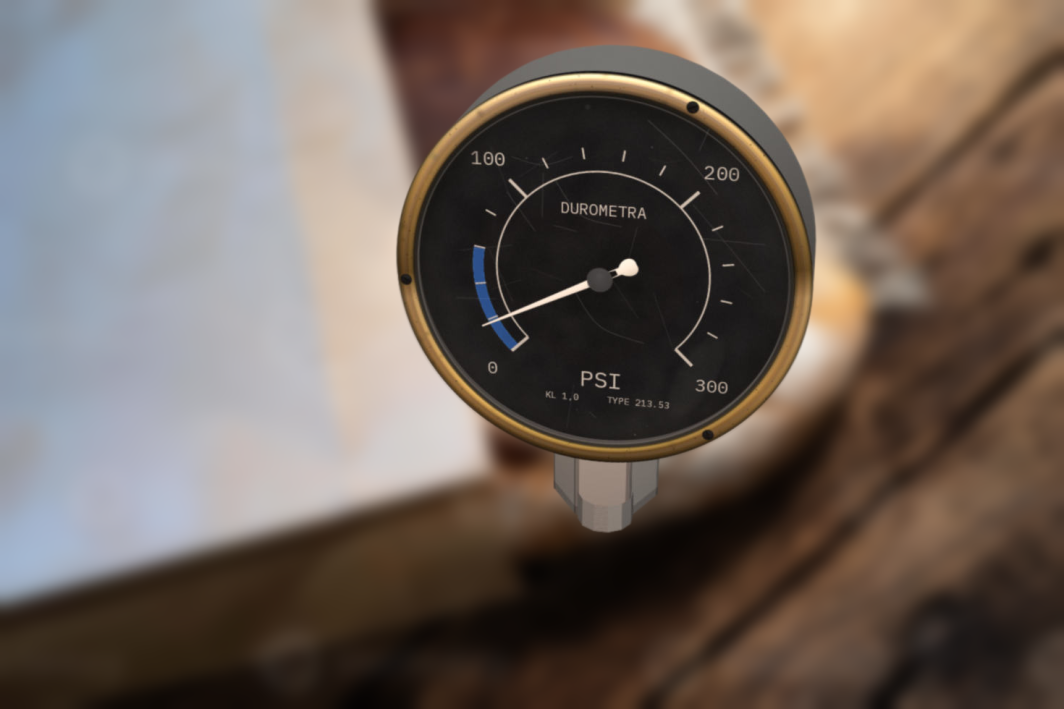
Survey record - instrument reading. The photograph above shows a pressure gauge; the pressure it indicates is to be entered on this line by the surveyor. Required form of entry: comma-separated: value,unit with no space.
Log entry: 20,psi
